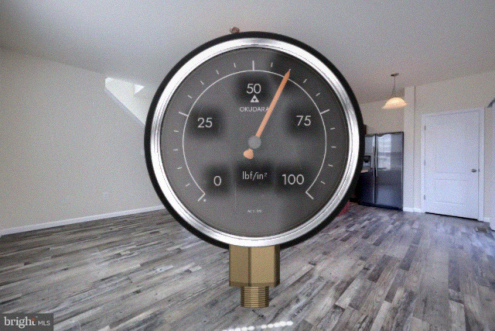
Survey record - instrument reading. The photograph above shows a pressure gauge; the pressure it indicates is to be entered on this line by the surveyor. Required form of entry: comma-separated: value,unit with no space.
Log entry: 60,psi
